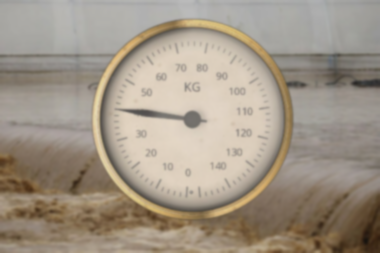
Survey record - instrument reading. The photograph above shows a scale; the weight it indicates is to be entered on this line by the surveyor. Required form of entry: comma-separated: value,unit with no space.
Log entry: 40,kg
